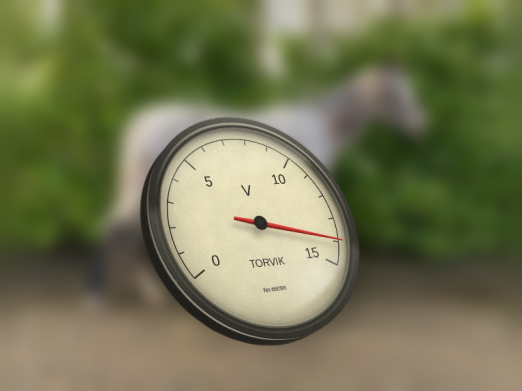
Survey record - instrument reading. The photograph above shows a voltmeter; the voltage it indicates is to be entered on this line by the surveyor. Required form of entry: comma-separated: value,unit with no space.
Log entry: 14,V
